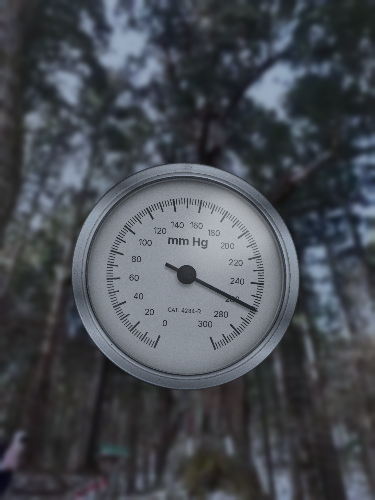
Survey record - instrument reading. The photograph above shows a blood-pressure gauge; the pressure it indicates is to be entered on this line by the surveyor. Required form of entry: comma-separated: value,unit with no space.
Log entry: 260,mmHg
